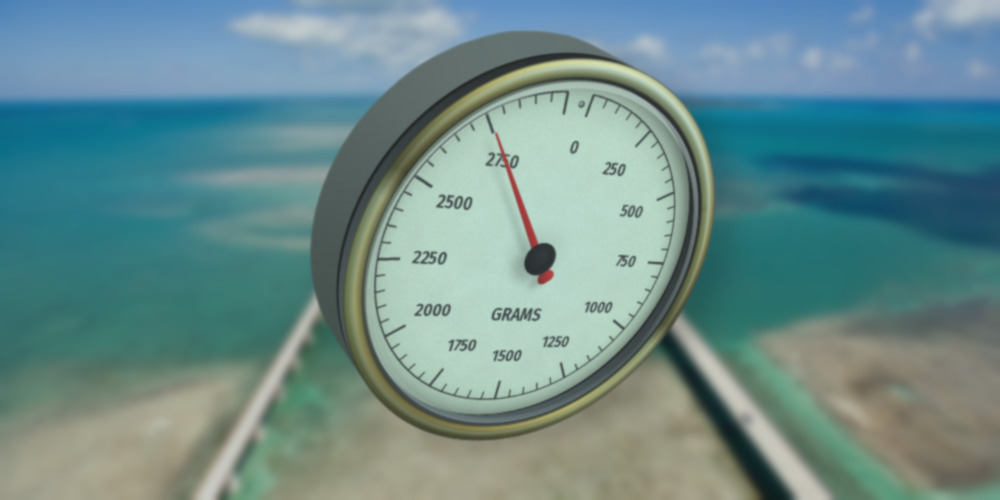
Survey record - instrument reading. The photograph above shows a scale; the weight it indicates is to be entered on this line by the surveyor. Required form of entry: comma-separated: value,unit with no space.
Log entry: 2750,g
